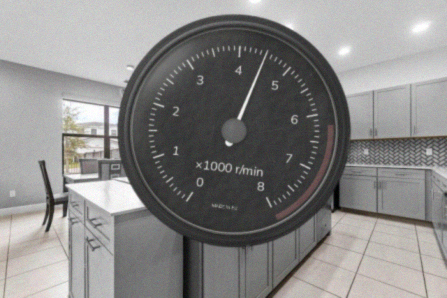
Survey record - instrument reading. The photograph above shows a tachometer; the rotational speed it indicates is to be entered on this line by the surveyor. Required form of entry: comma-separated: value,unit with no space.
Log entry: 4500,rpm
